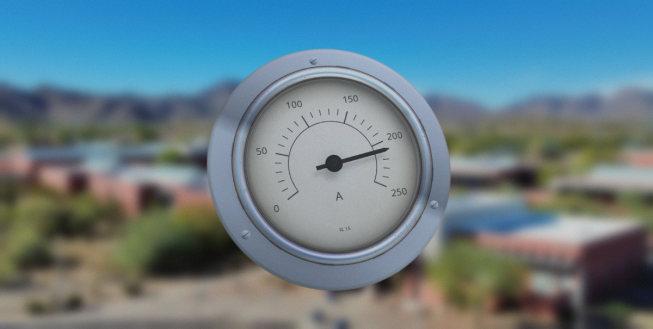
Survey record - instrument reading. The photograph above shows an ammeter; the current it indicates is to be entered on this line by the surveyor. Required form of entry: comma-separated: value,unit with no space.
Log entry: 210,A
